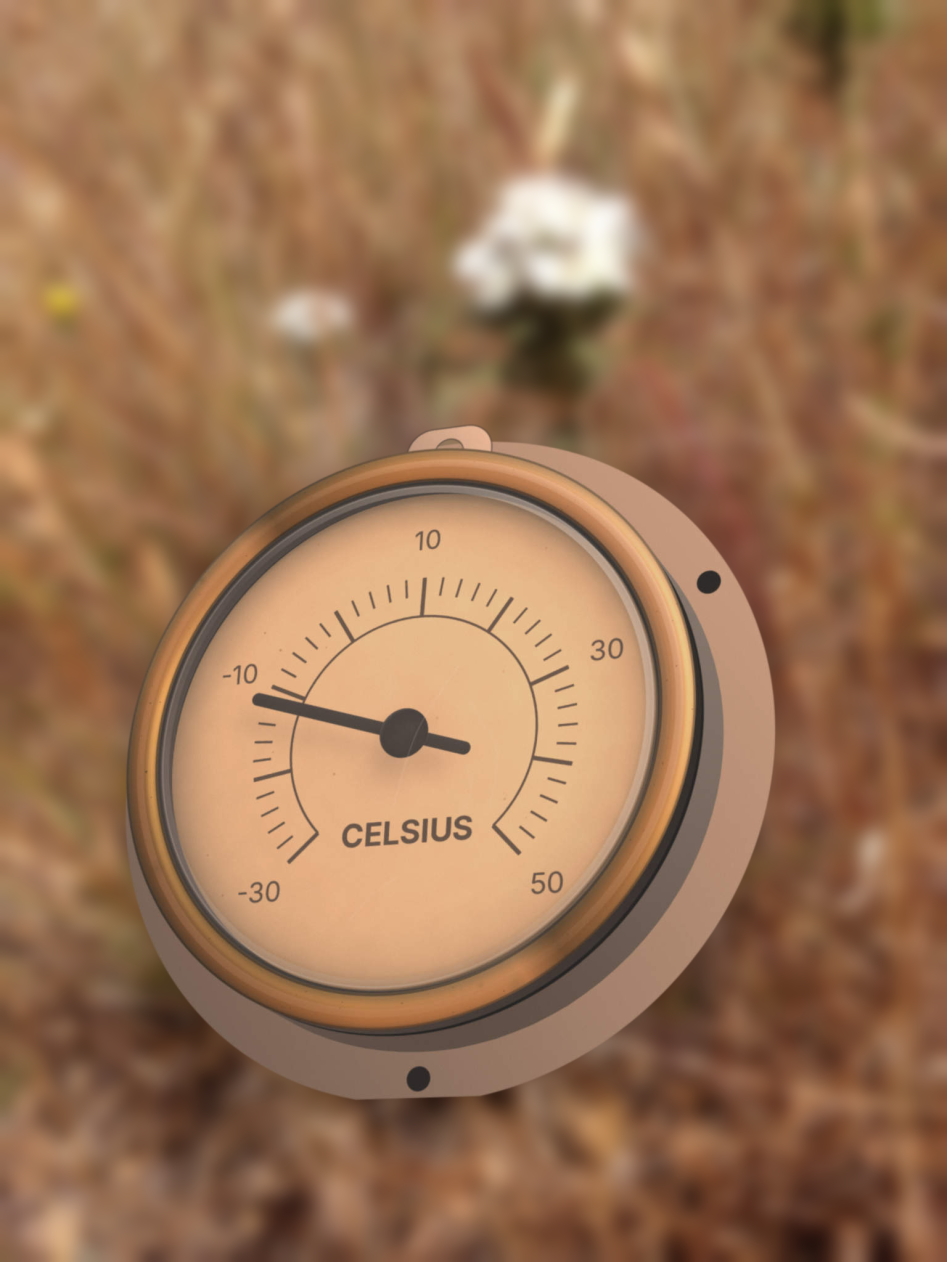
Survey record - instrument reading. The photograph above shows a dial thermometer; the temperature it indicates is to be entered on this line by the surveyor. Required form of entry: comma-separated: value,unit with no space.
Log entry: -12,°C
